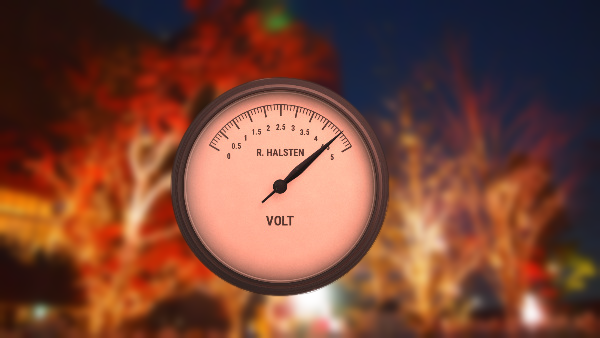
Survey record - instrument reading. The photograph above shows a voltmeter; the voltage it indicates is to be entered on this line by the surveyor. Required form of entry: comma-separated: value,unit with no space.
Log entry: 4.5,V
